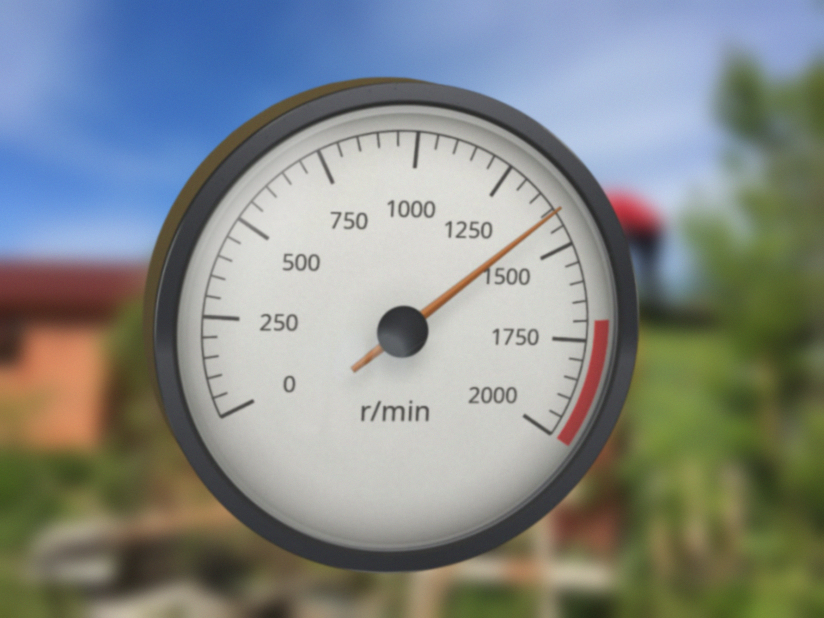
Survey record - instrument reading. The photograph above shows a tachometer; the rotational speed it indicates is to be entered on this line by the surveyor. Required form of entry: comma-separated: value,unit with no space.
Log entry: 1400,rpm
